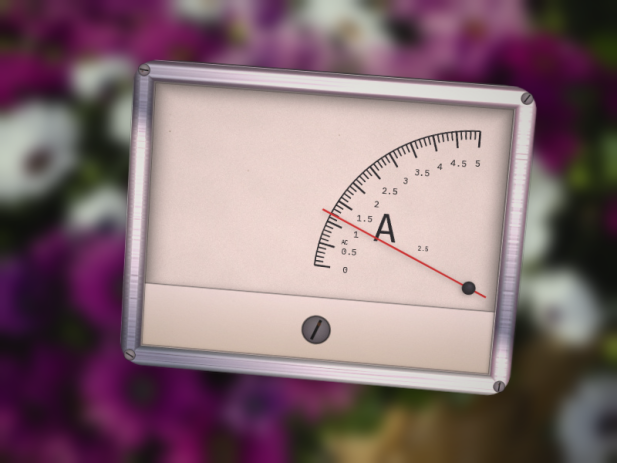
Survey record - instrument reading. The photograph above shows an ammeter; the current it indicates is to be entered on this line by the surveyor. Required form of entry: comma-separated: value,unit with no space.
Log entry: 1.2,A
